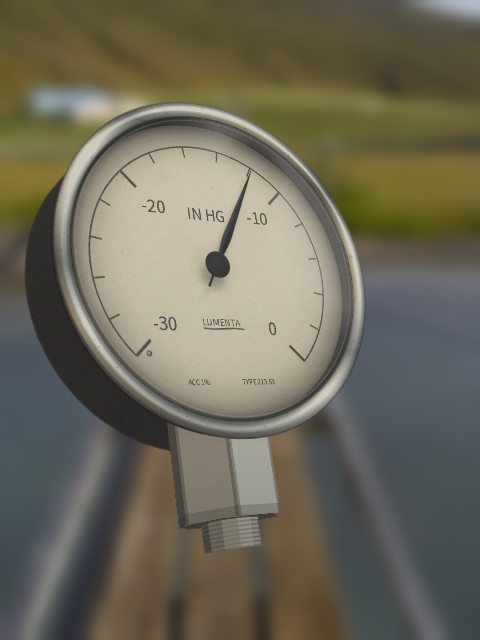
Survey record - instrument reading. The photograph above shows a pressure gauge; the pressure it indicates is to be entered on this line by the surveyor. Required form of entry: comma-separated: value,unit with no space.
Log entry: -12,inHg
